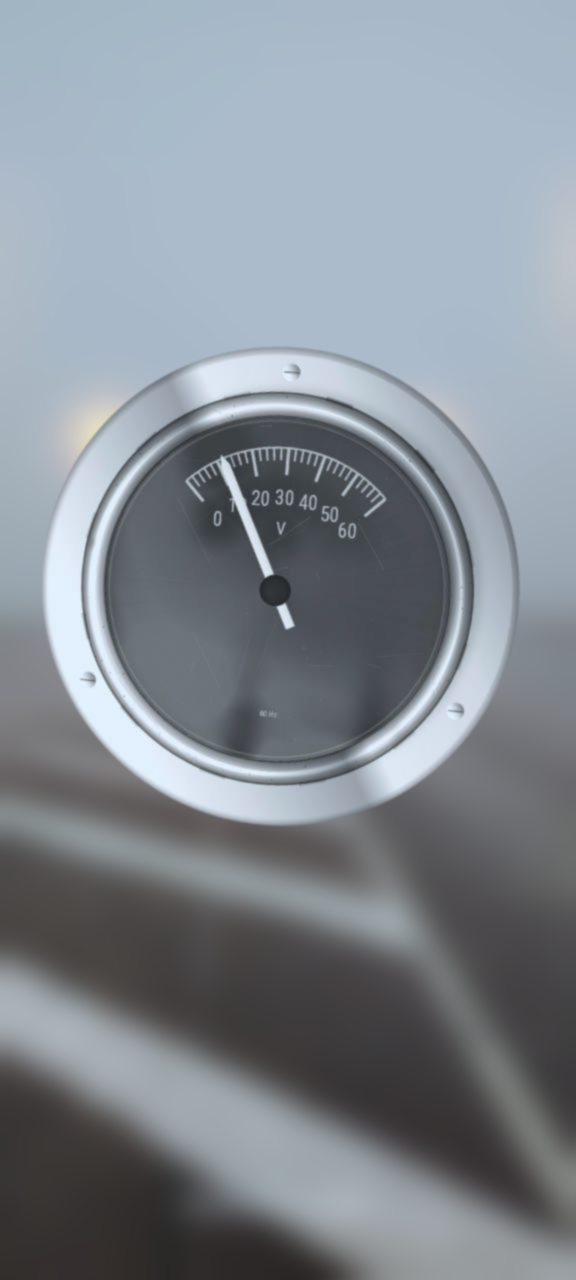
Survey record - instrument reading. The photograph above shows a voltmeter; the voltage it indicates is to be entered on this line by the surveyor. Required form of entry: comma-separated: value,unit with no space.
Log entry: 12,V
